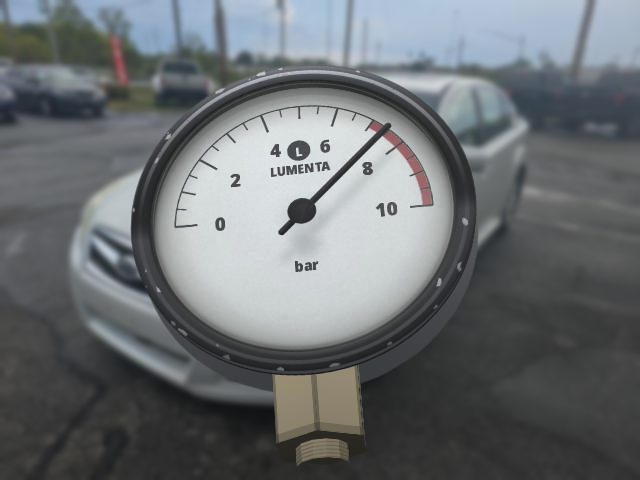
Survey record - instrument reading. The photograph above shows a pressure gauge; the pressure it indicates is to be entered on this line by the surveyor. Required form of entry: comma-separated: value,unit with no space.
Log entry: 7.5,bar
